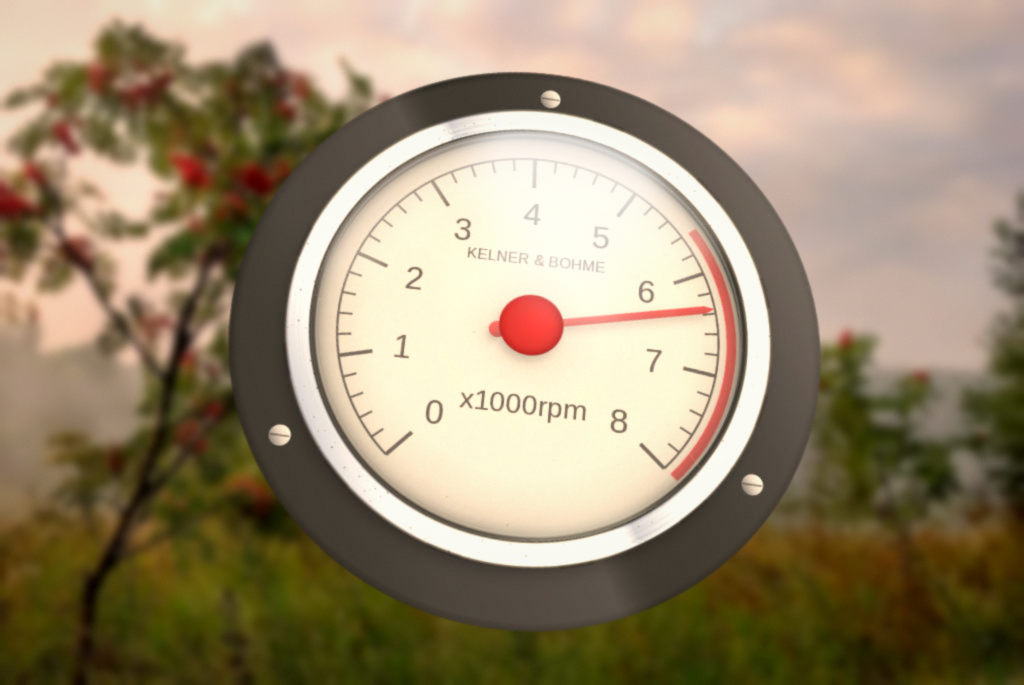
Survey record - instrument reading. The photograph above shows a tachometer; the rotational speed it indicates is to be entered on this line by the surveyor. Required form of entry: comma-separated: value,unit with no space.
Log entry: 6400,rpm
